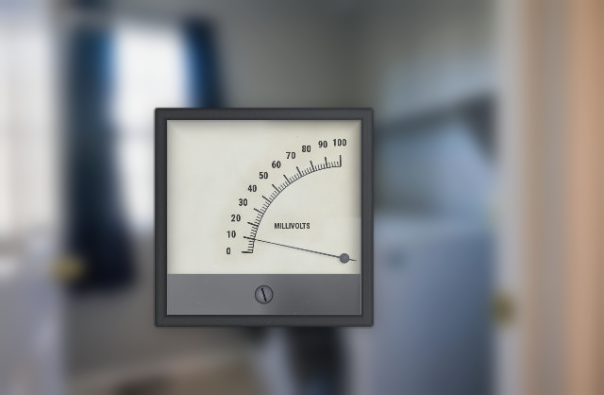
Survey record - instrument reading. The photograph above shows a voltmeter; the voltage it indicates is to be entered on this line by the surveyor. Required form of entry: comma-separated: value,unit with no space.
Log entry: 10,mV
